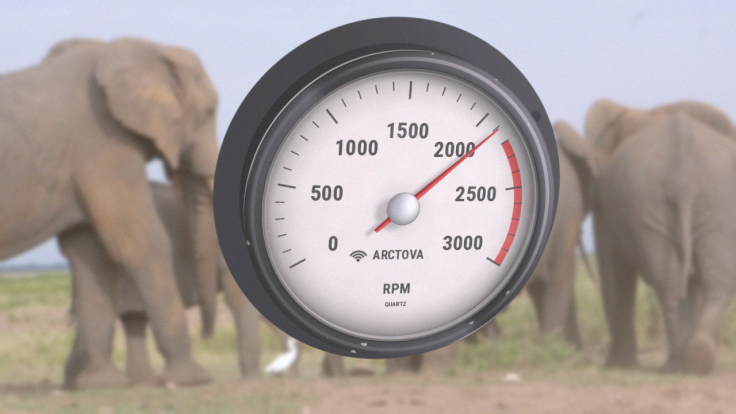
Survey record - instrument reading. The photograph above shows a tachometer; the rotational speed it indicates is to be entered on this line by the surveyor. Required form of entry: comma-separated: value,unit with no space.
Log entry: 2100,rpm
